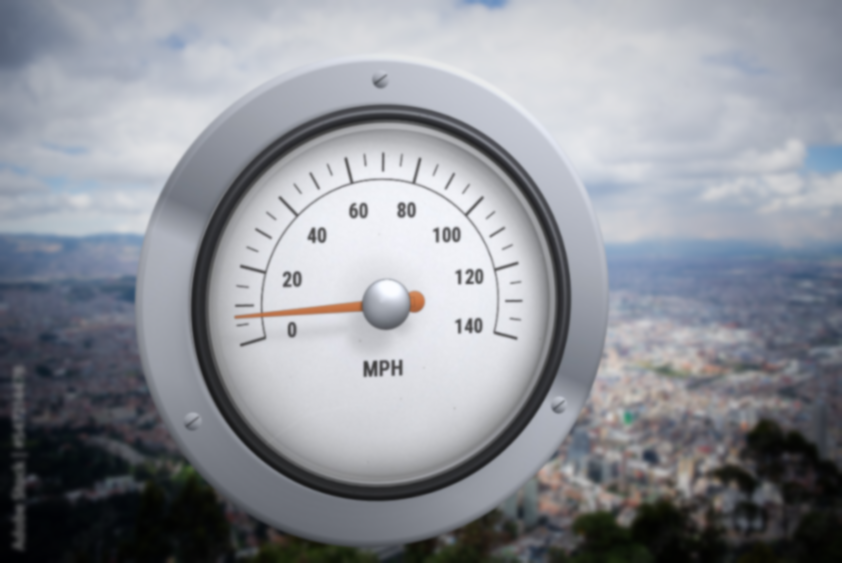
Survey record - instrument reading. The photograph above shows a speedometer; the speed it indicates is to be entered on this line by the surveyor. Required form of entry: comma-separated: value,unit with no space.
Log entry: 7.5,mph
